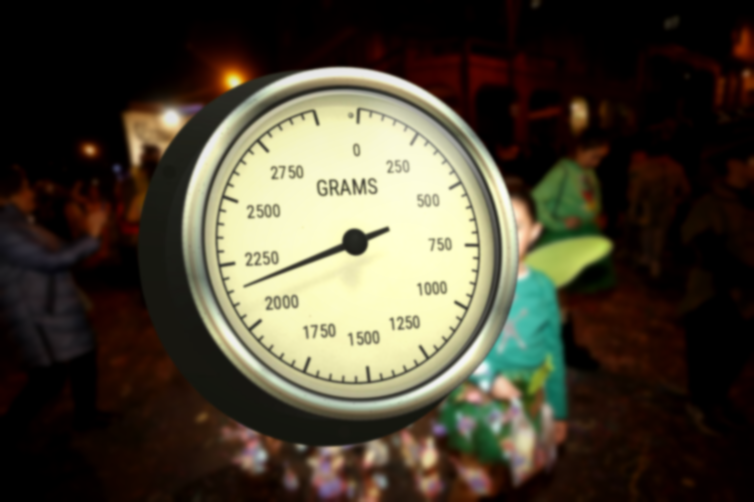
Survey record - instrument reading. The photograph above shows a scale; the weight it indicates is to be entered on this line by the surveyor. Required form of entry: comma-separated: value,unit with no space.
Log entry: 2150,g
